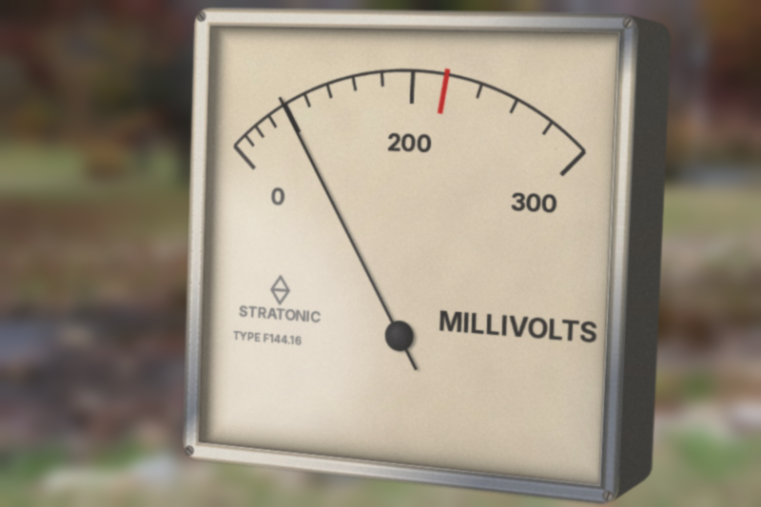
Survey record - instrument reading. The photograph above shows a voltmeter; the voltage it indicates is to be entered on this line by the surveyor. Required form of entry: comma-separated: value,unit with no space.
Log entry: 100,mV
